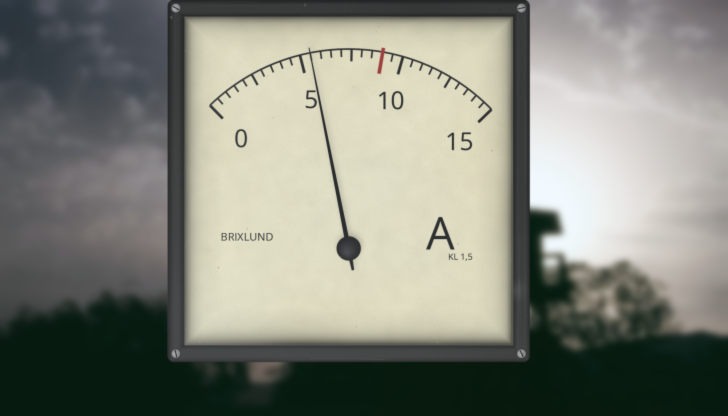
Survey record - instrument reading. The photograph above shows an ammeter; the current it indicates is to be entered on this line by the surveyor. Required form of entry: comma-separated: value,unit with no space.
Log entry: 5.5,A
